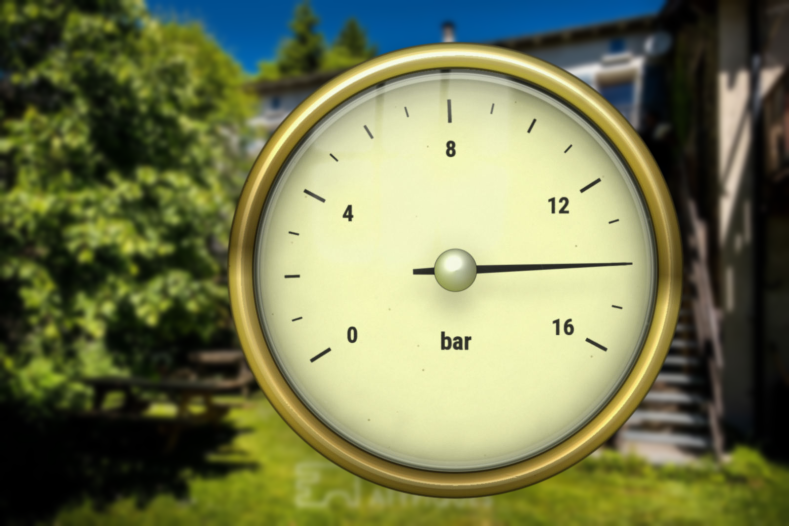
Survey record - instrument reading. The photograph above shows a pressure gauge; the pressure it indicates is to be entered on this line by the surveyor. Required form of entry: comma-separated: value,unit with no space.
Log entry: 14,bar
